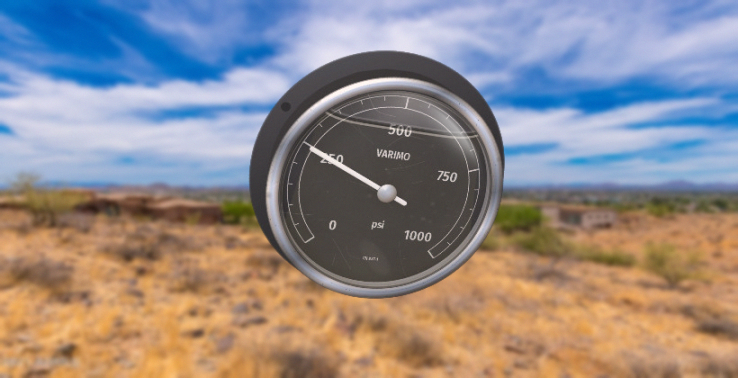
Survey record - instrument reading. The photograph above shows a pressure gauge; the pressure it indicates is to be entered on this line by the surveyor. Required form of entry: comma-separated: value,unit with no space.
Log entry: 250,psi
